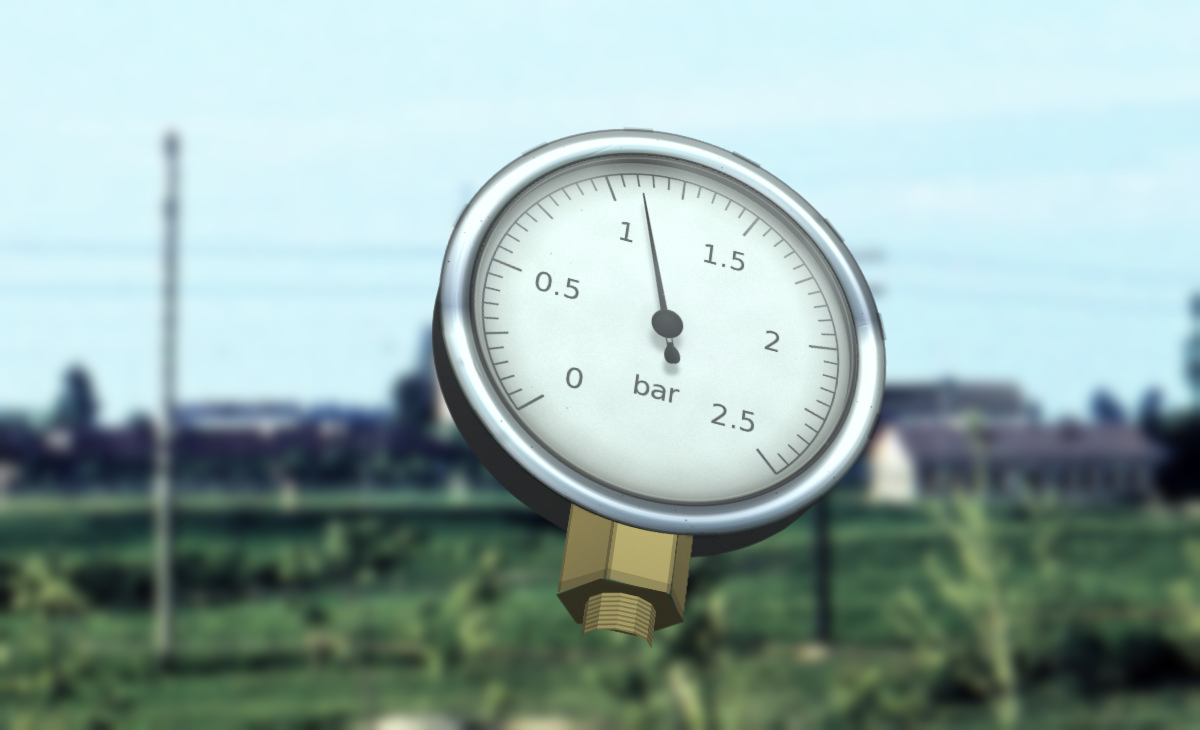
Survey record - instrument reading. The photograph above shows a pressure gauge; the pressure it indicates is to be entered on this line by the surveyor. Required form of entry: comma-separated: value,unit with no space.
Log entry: 1.1,bar
